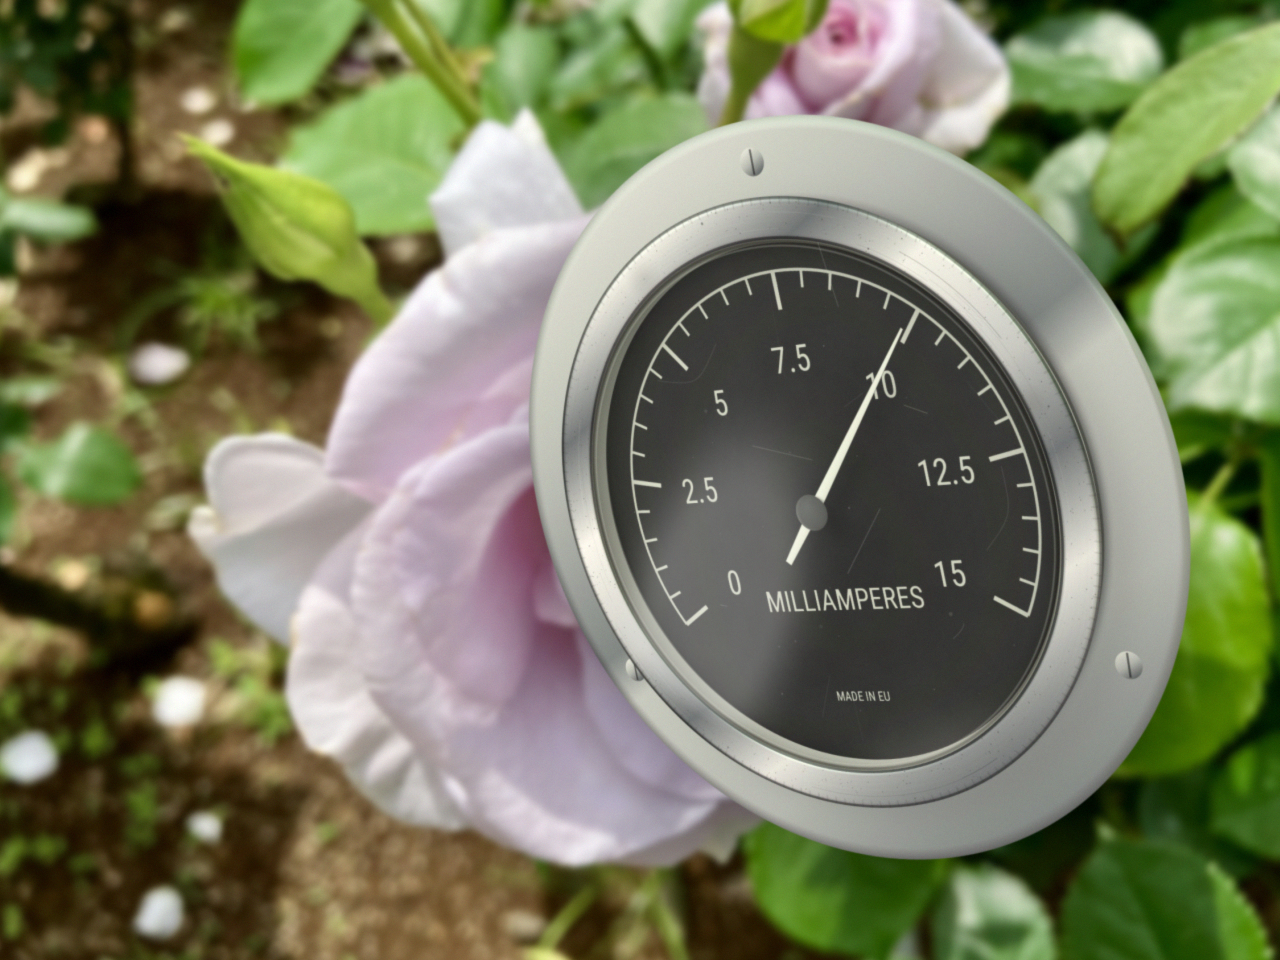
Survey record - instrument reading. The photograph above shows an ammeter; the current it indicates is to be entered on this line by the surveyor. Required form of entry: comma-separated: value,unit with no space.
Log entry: 10,mA
